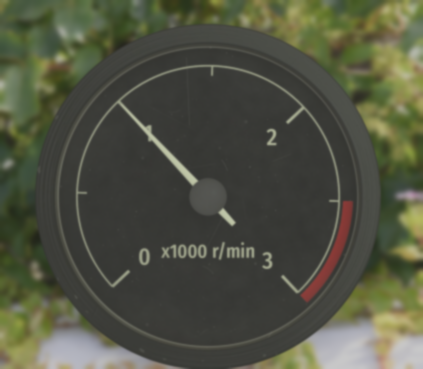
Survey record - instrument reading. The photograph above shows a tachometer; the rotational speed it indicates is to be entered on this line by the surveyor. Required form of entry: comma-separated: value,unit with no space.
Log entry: 1000,rpm
